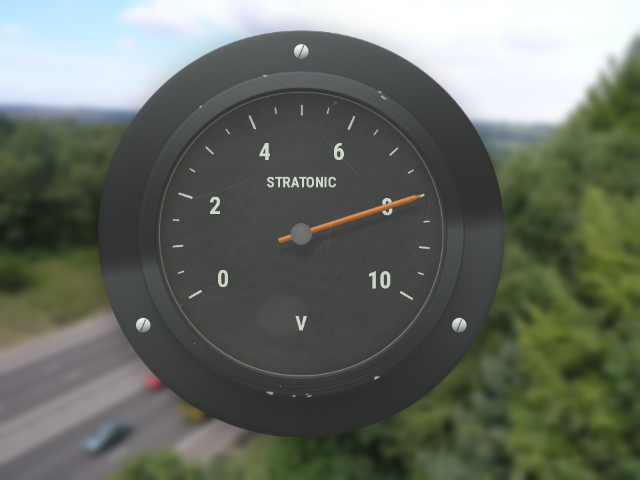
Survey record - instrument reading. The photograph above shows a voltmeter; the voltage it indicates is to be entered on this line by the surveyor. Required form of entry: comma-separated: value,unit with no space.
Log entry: 8,V
